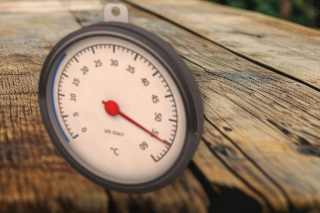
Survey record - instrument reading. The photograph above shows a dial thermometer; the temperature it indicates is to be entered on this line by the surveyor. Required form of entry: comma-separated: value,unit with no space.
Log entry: 55,°C
